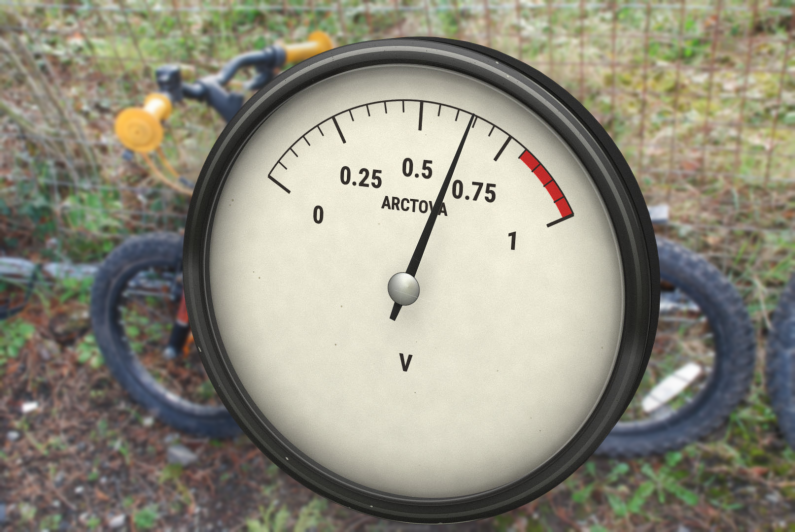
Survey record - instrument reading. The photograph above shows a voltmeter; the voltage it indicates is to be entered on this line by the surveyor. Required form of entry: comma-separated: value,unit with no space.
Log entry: 0.65,V
